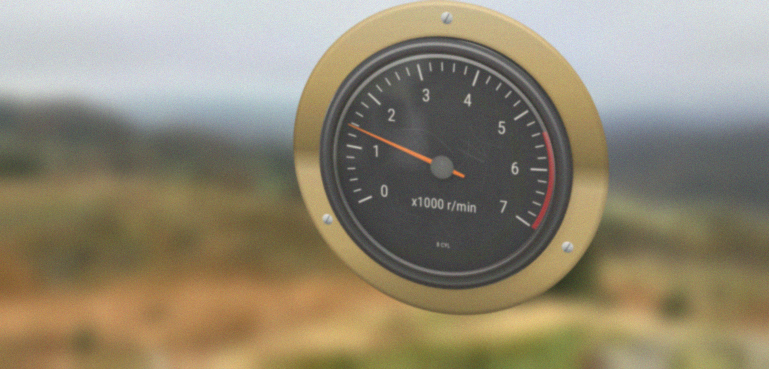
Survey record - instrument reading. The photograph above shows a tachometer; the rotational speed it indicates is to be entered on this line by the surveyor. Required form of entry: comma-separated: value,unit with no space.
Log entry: 1400,rpm
